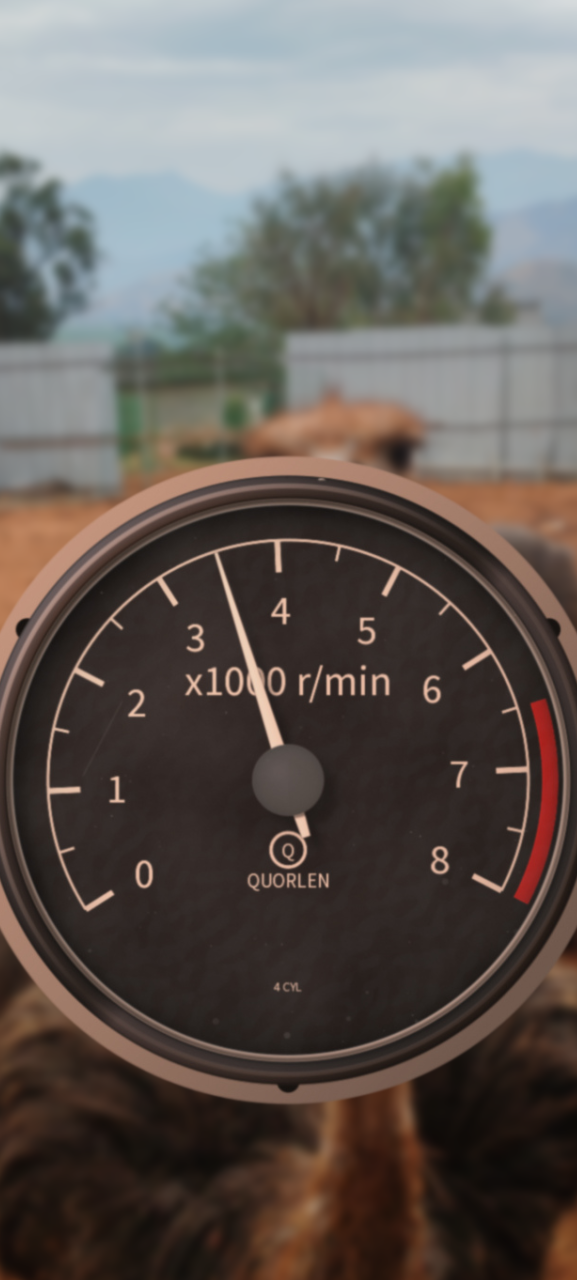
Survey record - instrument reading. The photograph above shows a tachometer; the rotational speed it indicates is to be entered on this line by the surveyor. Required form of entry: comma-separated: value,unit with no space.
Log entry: 3500,rpm
